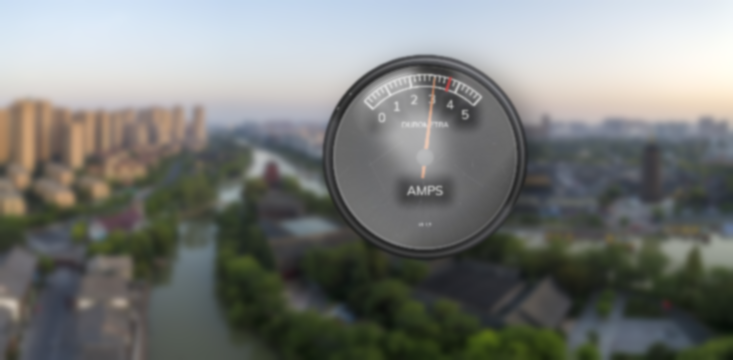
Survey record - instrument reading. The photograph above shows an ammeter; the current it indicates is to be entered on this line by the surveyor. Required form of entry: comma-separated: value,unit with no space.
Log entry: 3,A
